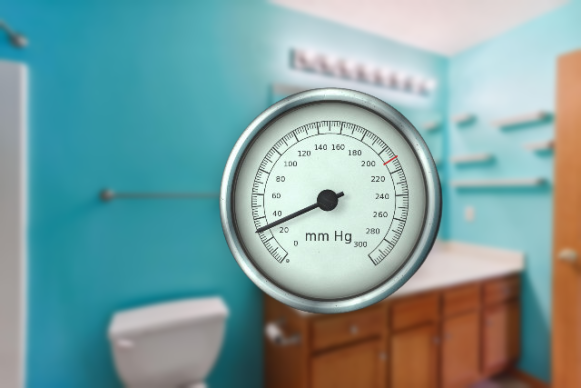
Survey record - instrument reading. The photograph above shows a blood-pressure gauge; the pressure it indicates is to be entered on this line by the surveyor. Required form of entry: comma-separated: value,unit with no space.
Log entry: 30,mmHg
